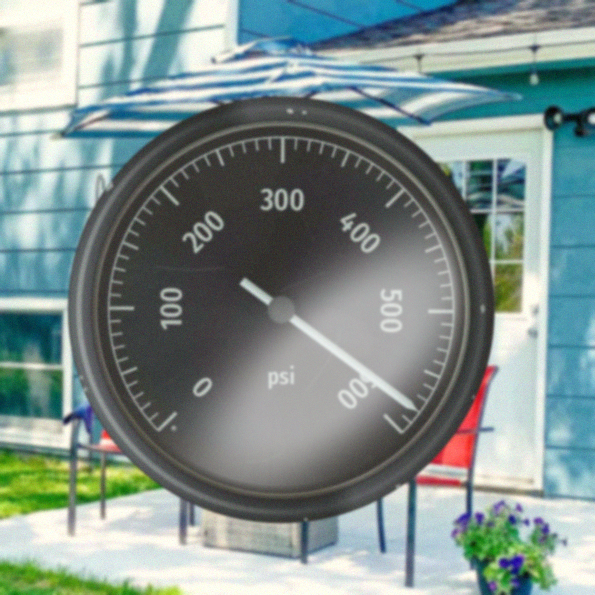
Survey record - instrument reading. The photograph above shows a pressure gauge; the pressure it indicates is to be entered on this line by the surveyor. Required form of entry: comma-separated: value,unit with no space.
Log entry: 580,psi
